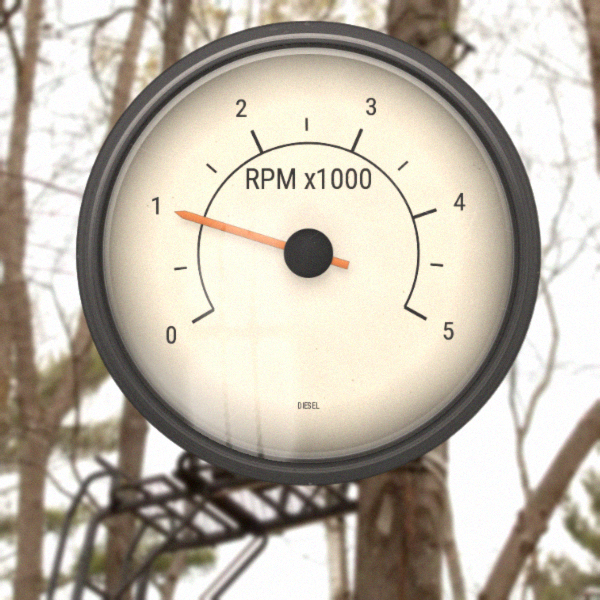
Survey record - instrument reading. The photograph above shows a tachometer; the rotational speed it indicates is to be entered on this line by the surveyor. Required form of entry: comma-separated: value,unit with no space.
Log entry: 1000,rpm
